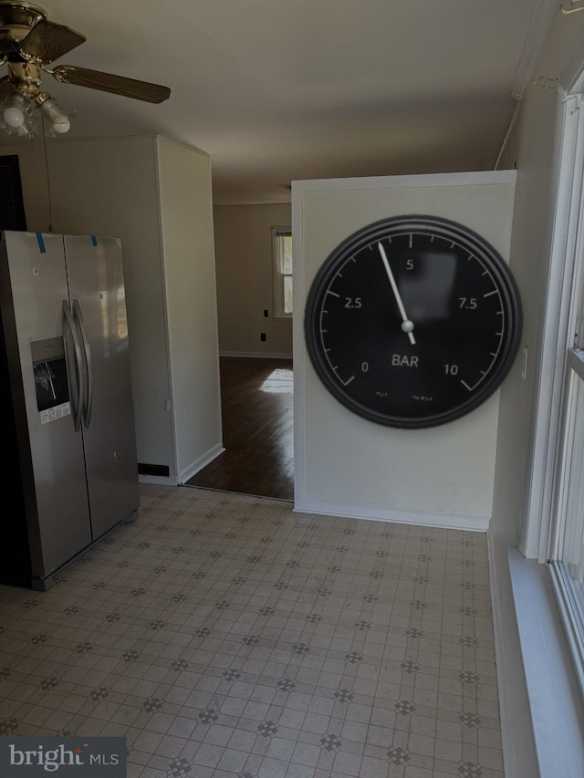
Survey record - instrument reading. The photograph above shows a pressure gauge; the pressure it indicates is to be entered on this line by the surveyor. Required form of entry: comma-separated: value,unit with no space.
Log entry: 4.25,bar
